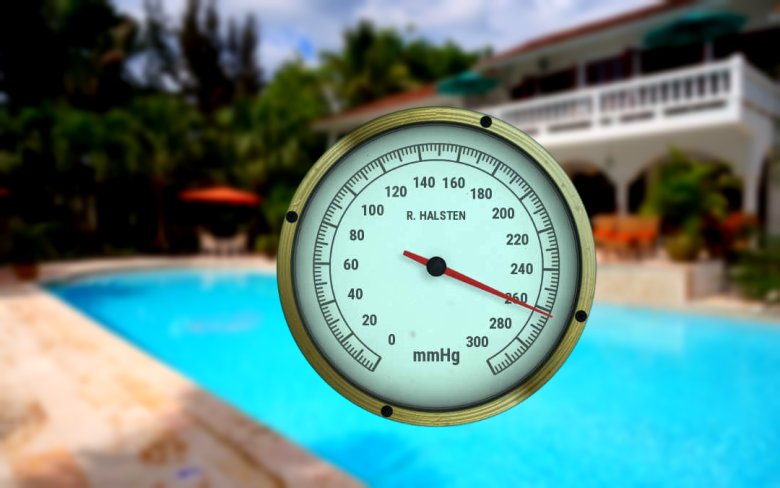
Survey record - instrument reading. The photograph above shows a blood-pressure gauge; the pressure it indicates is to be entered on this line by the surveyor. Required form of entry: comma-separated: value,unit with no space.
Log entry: 262,mmHg
